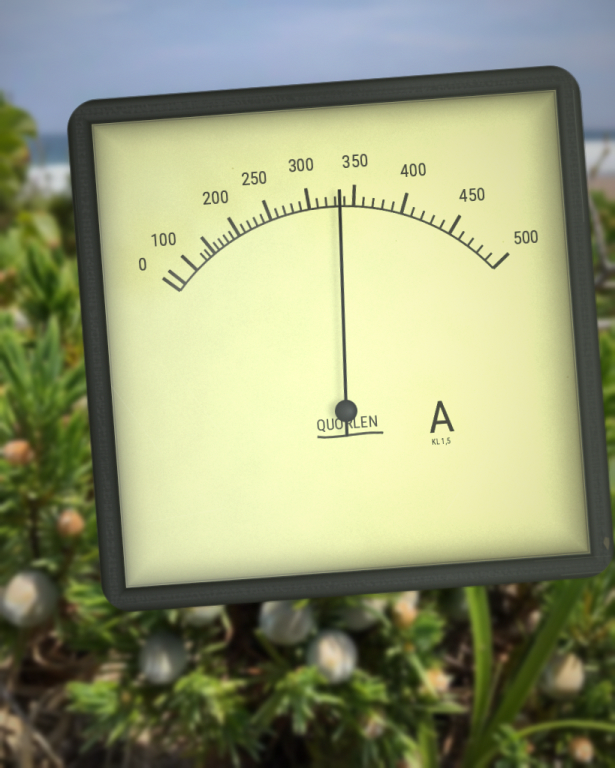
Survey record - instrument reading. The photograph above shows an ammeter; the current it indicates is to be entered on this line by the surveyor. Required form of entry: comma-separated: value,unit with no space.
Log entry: 335,A
